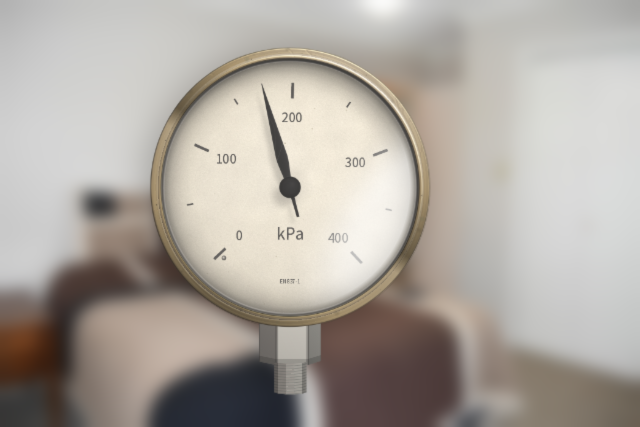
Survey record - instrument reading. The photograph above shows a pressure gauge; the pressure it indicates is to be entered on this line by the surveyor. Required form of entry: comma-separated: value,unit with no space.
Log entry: 175,kPa
